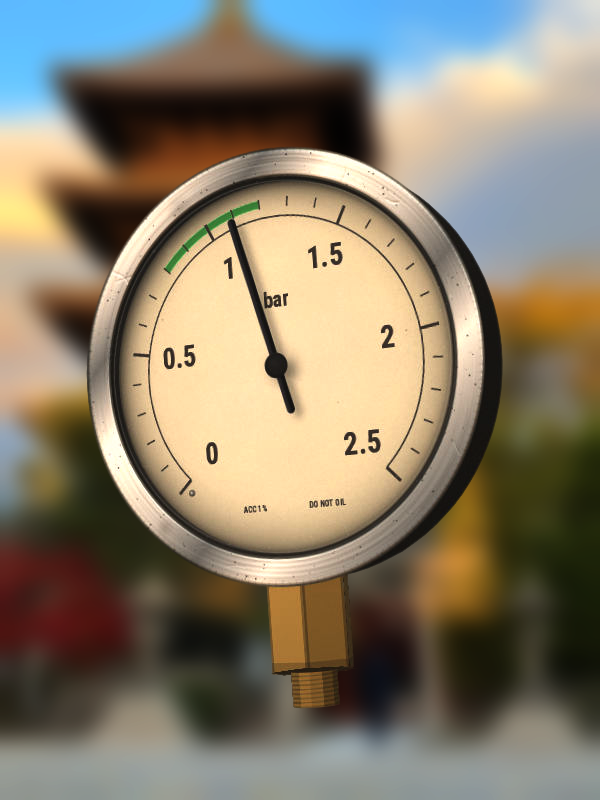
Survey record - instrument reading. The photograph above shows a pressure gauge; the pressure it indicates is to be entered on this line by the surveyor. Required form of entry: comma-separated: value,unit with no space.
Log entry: 1.1,bar
